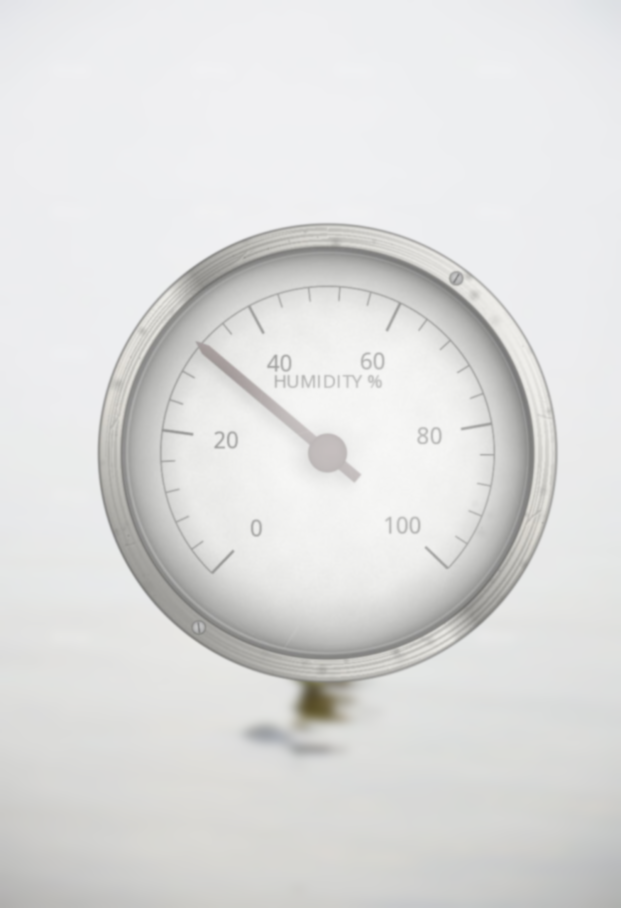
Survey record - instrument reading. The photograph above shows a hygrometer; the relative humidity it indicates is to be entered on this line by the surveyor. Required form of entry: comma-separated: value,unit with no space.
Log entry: 32,%
